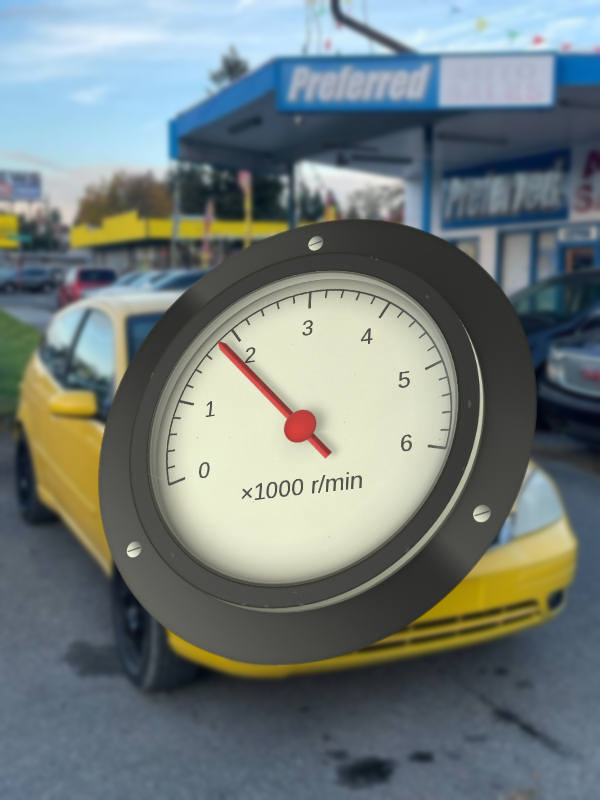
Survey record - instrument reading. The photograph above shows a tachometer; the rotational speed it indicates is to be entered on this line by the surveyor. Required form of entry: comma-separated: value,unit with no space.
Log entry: 1800,rpm
